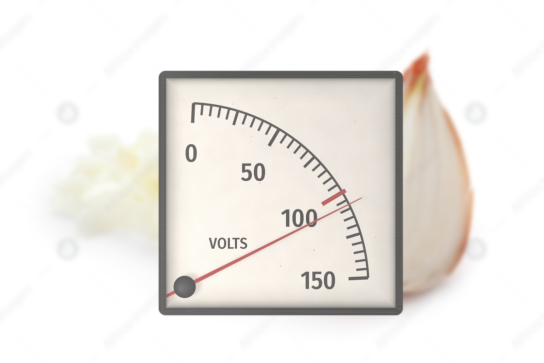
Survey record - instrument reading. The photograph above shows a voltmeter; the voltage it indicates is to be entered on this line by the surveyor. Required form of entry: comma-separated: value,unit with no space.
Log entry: 107.5,V
